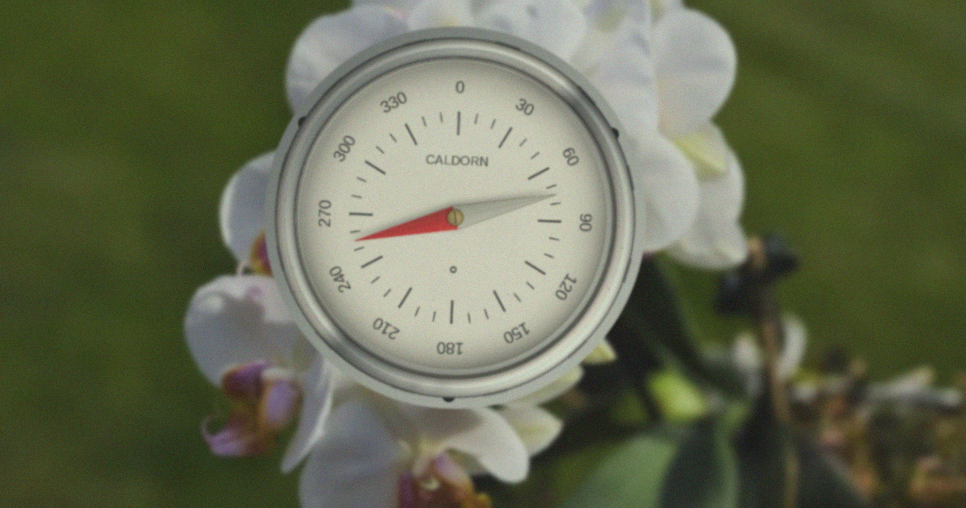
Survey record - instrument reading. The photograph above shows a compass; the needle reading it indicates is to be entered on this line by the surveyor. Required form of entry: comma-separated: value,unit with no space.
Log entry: 255,°
